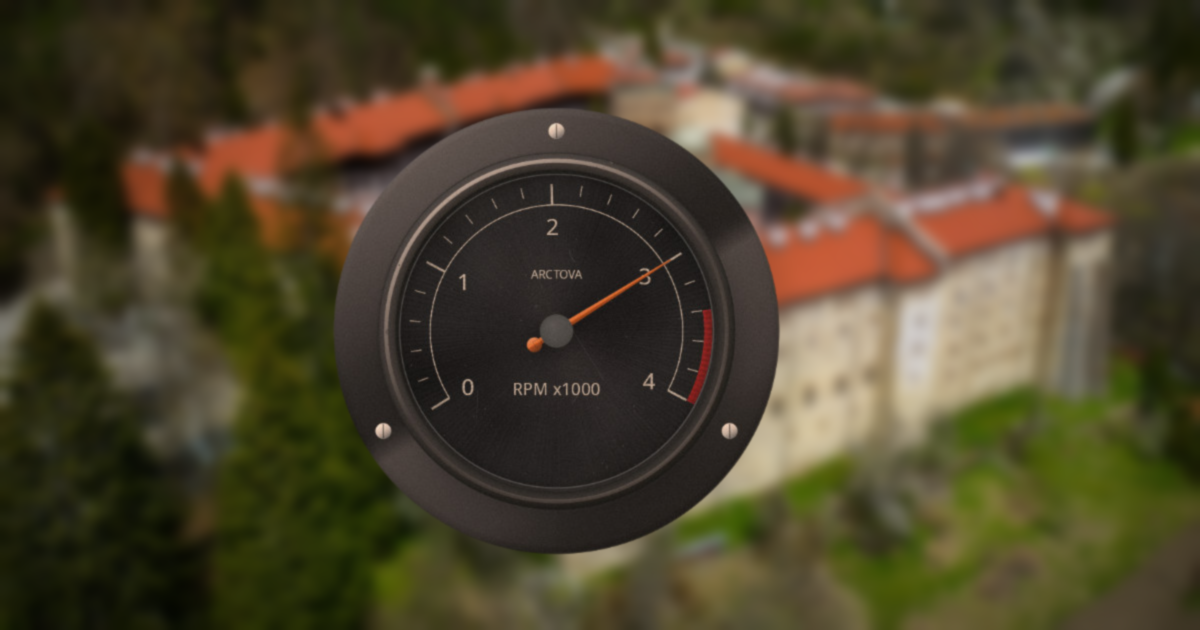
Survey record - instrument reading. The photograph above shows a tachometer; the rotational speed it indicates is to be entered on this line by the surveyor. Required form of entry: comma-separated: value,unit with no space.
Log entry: 3000,rpm
